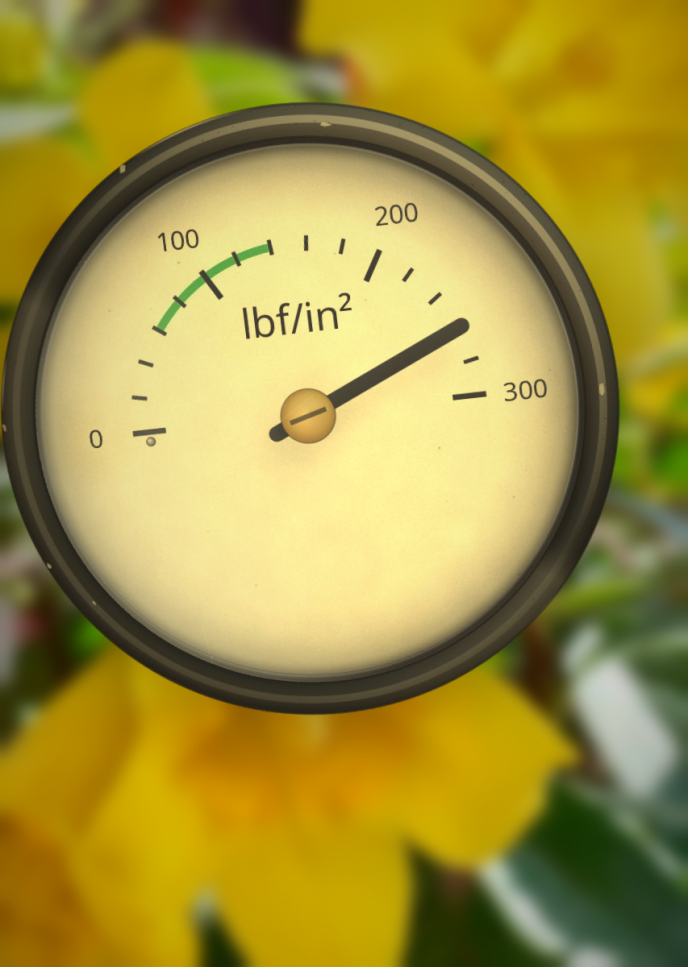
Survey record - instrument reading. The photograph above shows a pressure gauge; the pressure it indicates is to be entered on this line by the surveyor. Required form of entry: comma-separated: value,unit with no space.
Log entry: 260,psi
